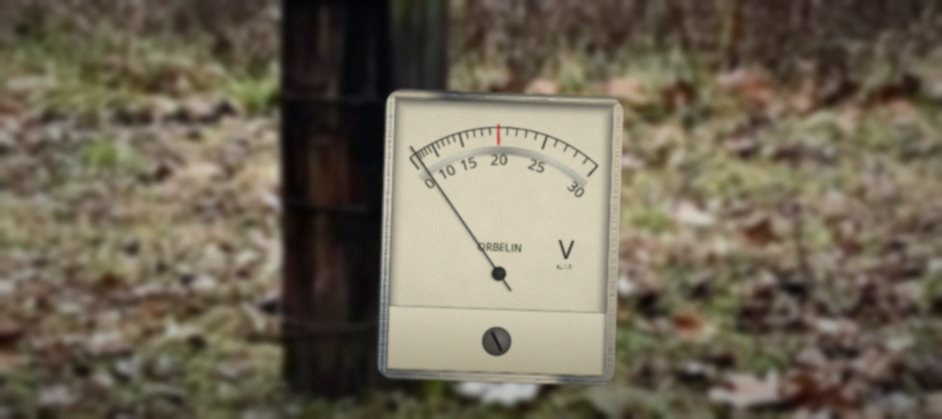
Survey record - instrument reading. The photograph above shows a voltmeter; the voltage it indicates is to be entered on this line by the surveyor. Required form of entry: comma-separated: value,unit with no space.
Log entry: 5,V
